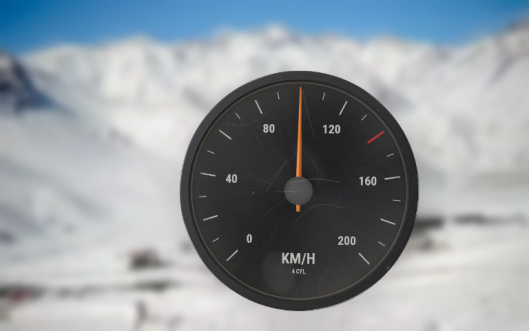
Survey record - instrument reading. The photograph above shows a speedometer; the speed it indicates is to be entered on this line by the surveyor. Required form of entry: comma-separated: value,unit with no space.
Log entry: 100,km/h
